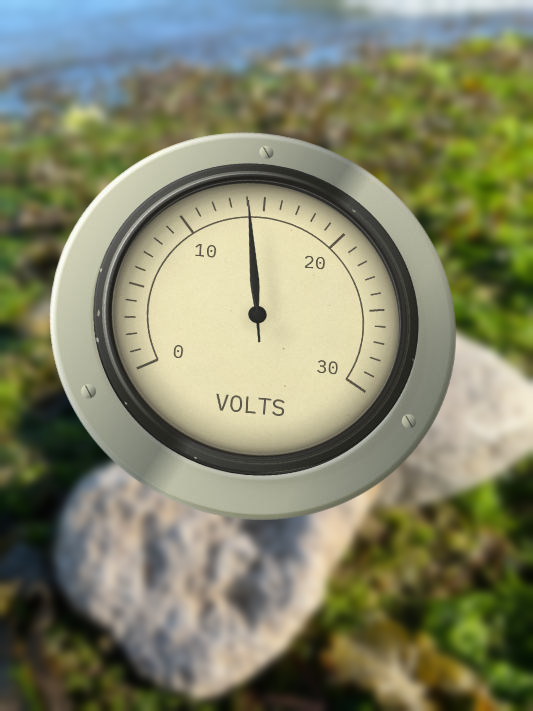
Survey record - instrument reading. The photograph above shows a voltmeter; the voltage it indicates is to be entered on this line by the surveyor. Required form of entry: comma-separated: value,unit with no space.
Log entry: 14,V
